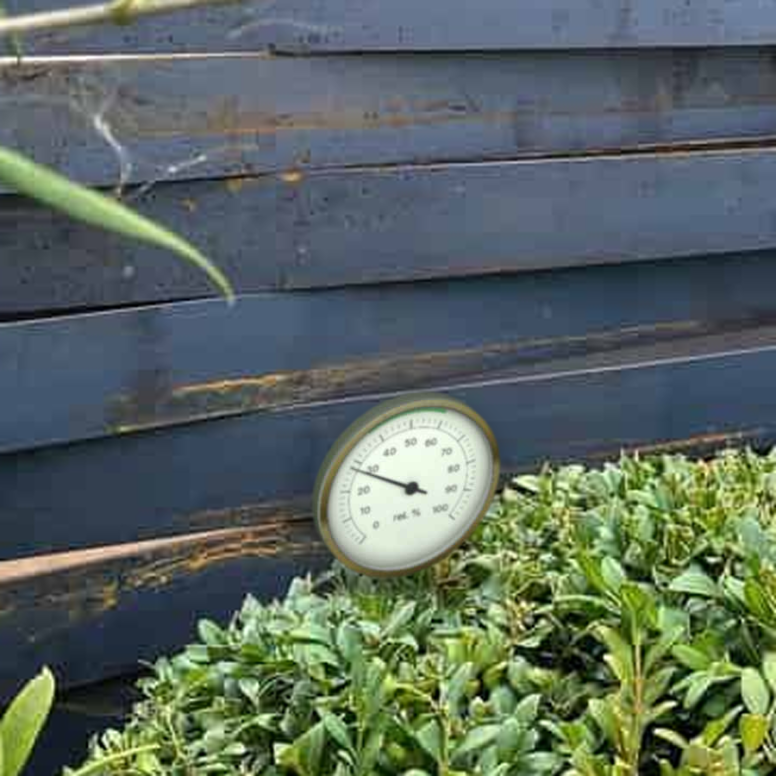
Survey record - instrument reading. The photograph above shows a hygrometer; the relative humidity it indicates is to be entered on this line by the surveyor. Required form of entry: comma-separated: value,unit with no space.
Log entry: 28,%
